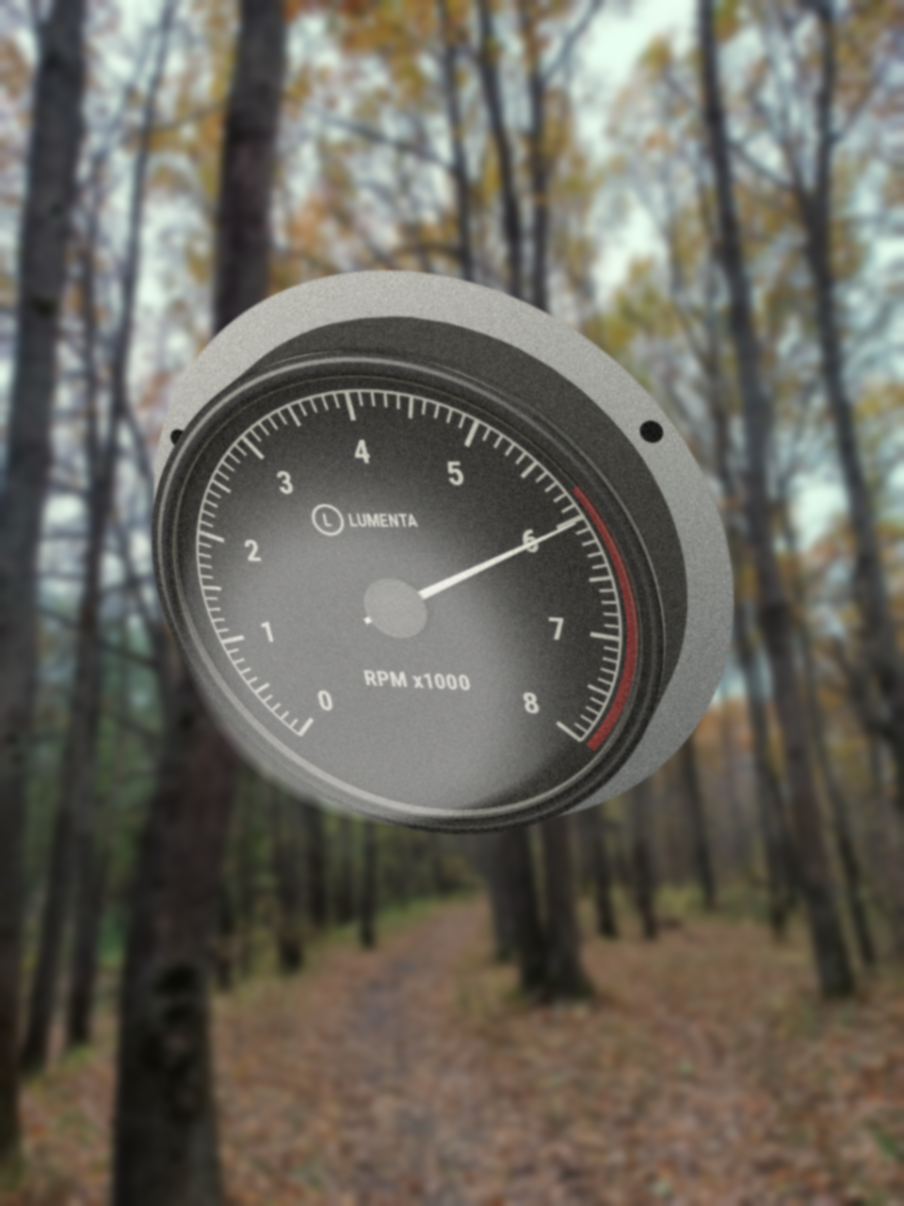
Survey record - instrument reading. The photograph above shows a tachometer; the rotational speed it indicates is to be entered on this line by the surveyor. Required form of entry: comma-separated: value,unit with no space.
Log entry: 6000,rpm
